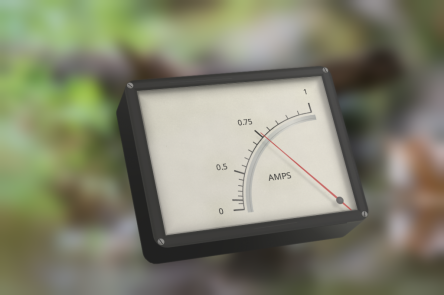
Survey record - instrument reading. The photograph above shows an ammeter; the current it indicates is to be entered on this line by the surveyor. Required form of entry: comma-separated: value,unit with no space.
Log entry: 0.75,A
